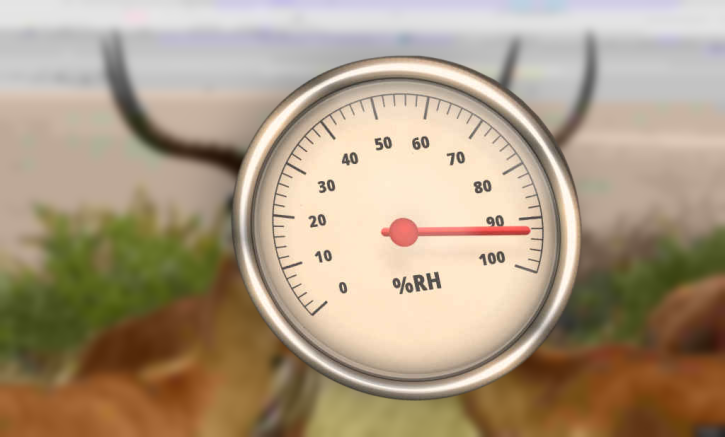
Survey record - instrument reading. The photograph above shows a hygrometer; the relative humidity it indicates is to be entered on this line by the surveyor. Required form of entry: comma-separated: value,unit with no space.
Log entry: 92,%
